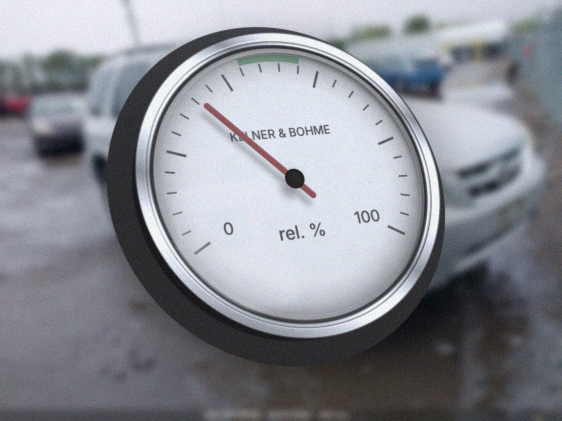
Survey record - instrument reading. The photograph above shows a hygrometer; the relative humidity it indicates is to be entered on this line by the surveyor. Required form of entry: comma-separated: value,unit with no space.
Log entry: 32,%
